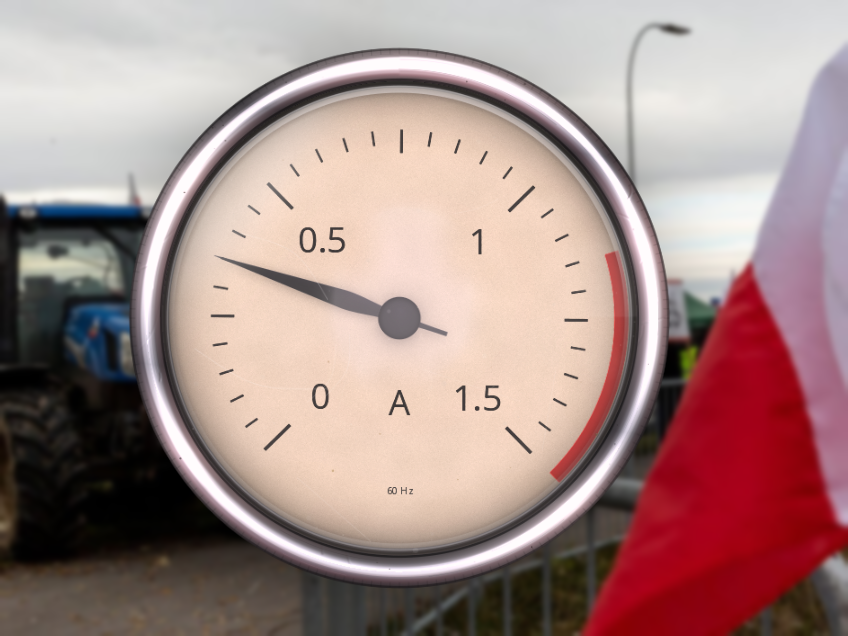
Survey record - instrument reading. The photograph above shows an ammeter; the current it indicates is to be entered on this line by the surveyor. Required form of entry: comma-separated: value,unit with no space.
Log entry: 0.35,A
